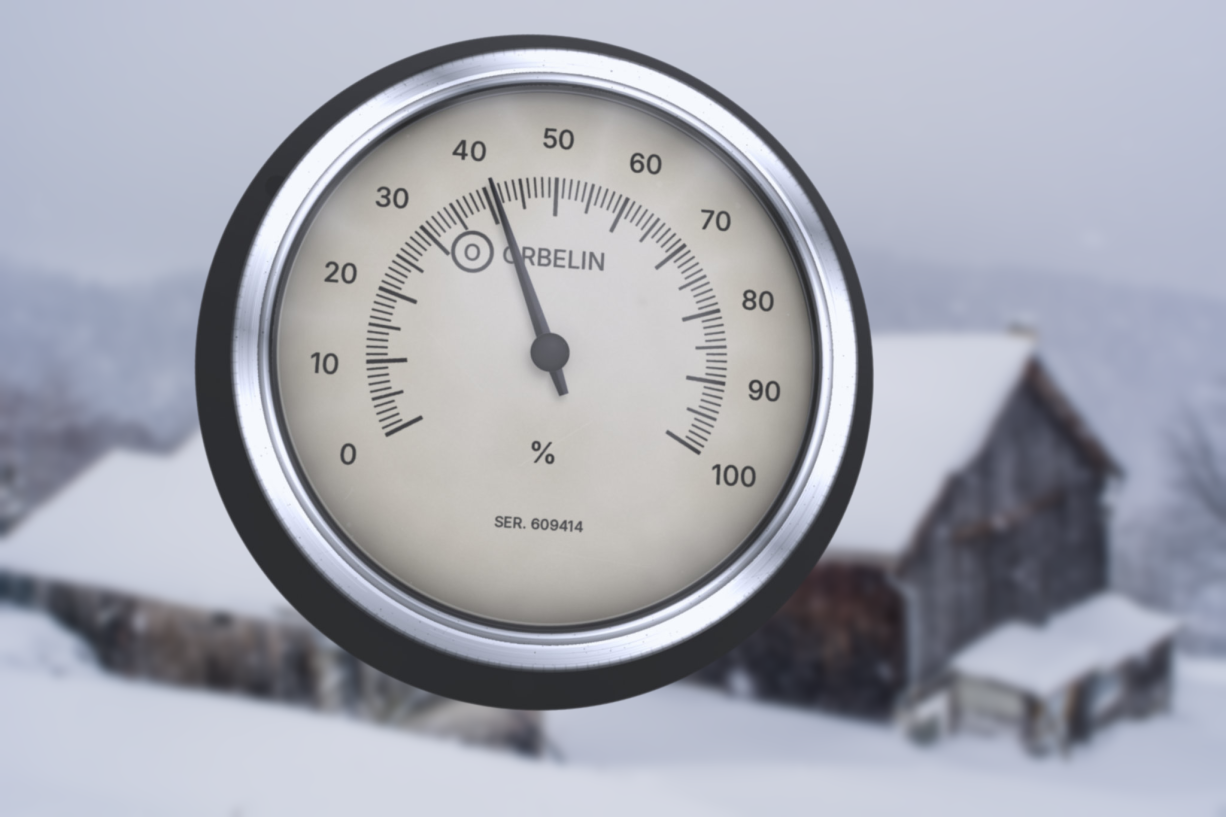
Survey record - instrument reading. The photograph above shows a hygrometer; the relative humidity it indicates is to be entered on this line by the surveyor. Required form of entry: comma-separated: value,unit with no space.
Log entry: 41,%
